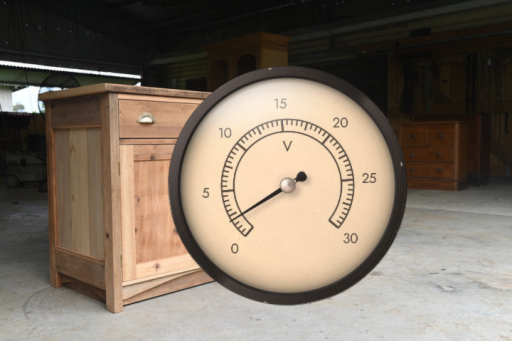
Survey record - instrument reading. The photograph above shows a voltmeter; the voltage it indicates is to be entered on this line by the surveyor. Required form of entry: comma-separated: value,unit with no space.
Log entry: 2,V
